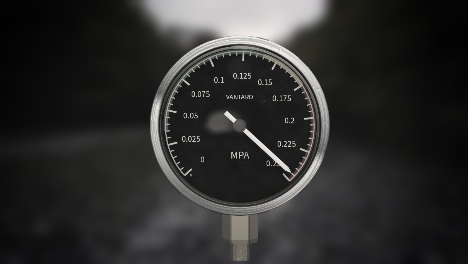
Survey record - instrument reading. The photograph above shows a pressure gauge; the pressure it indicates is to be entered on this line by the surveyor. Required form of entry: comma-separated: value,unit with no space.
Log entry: 0.245,MPa
